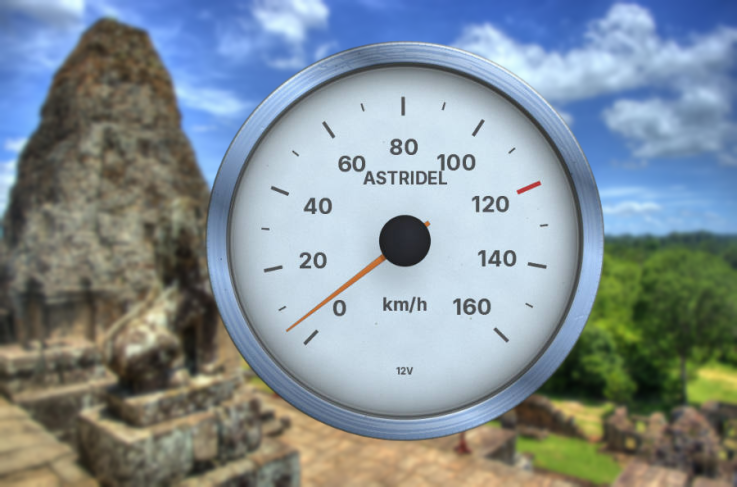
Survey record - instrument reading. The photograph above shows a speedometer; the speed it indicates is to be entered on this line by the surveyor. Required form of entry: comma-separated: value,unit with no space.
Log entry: 5,km/h
